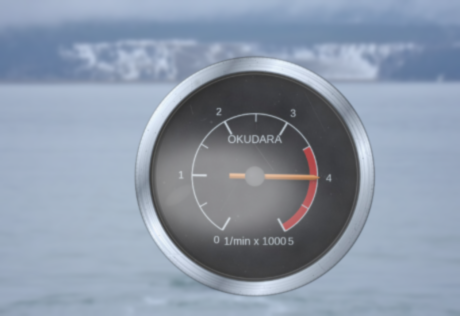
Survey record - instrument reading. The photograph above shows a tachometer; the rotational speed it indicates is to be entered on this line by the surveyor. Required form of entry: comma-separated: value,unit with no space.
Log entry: 4000,rpm
